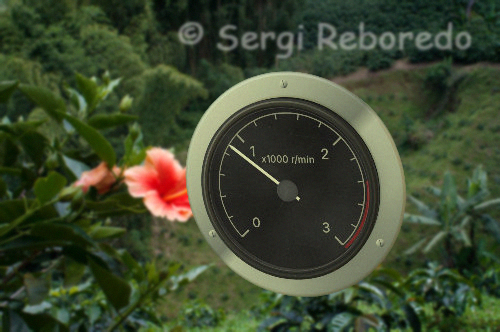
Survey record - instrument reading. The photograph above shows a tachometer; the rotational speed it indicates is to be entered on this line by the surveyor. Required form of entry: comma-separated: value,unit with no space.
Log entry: 900,rpm
